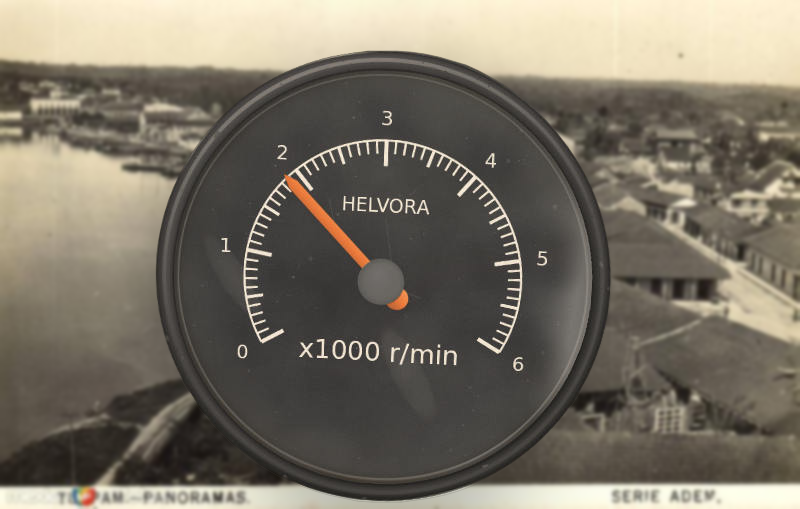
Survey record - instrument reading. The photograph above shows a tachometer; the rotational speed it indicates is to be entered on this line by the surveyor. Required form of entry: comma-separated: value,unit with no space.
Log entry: 1900,rpm
